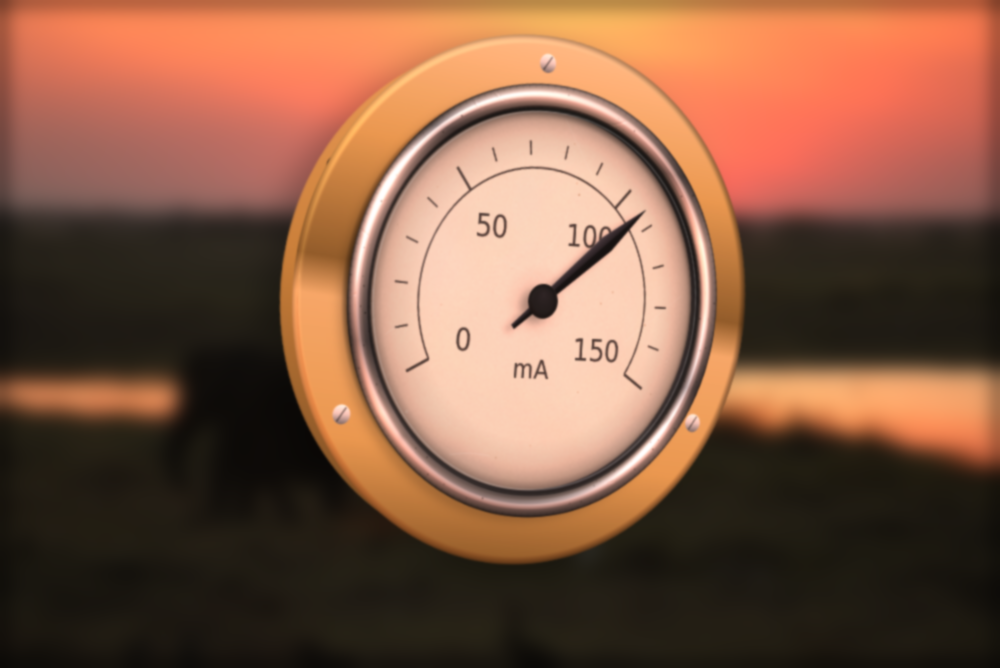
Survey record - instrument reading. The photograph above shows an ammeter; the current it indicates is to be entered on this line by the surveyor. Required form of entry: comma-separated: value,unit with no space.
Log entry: 105,mA
